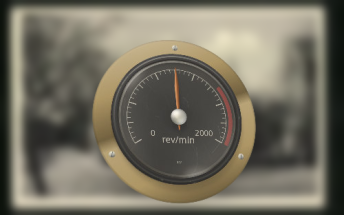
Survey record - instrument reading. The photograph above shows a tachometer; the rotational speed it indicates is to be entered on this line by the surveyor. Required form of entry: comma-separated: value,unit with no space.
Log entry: 1000,rpm
